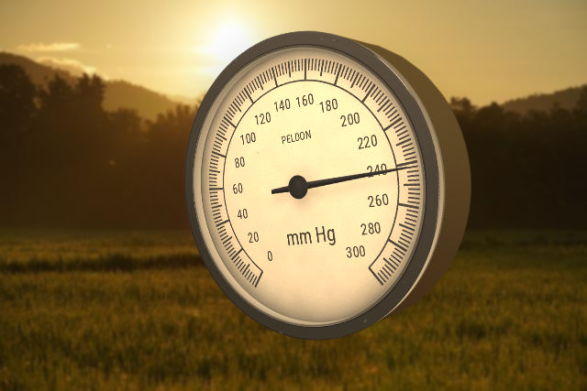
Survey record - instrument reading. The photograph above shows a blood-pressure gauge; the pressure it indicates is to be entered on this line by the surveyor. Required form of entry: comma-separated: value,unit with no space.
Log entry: 242,mmHg
